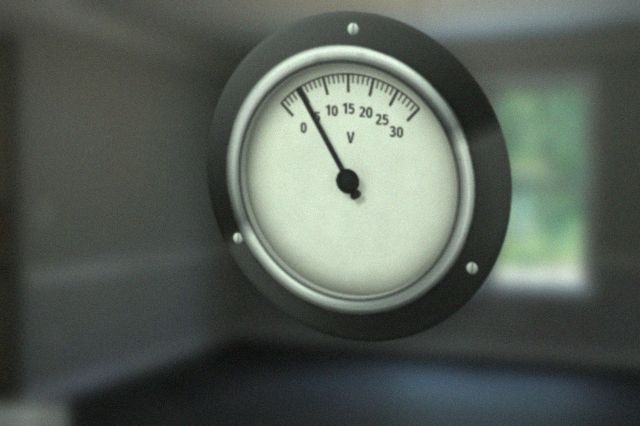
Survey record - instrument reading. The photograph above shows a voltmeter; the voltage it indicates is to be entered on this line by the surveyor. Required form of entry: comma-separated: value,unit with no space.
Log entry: 5,V
